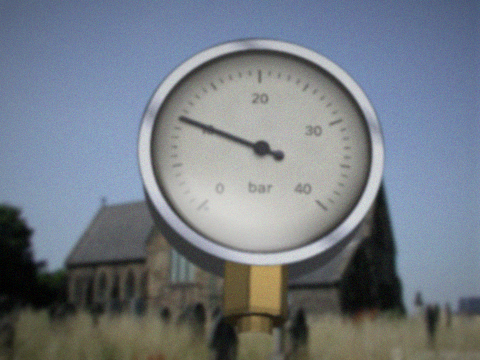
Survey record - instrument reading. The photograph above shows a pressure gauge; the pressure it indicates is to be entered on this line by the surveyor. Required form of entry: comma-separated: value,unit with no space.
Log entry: 10,bar
